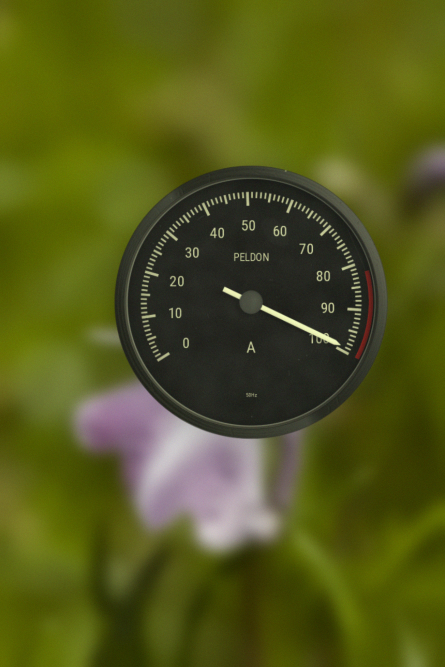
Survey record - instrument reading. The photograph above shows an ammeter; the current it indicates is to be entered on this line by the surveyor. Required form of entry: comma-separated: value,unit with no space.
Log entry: 99,A
